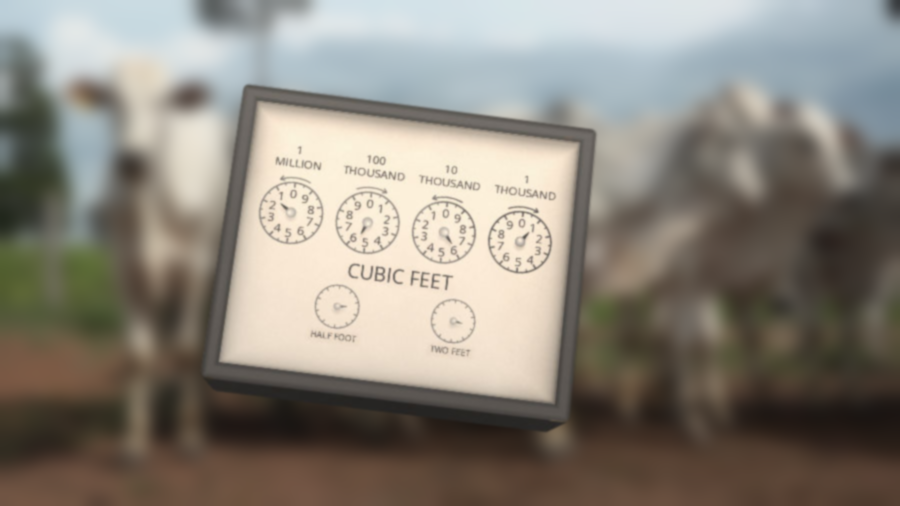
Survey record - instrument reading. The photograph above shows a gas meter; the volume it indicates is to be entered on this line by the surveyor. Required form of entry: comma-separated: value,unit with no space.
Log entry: 156100,ft³
